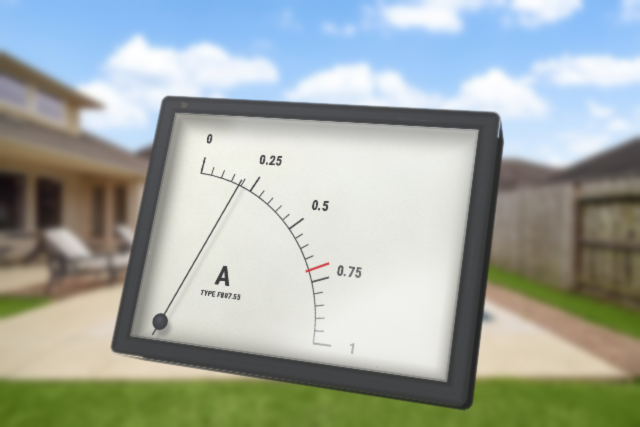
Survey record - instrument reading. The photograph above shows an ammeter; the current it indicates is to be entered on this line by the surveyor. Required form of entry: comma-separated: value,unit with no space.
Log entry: 0.2,A
